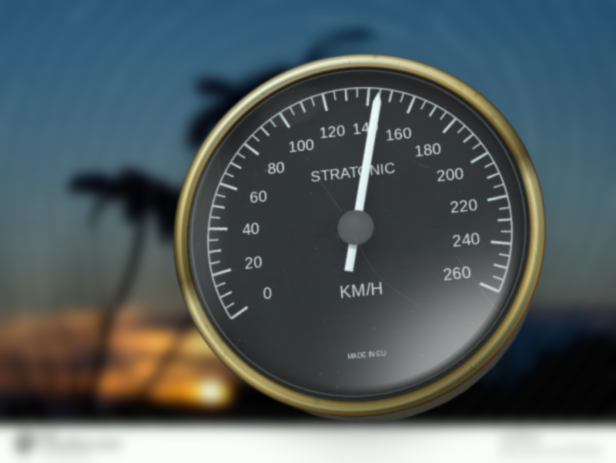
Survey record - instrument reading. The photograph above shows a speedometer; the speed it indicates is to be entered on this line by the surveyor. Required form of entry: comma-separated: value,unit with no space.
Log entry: 145,km/h
